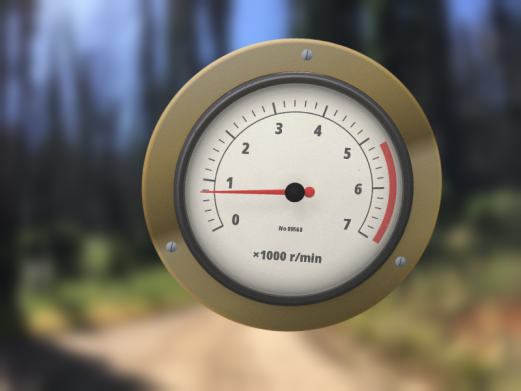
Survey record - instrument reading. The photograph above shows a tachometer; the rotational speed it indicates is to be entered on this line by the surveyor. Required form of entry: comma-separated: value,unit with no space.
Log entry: 800,rpm
